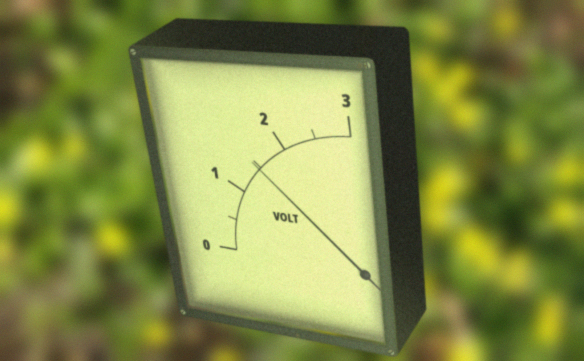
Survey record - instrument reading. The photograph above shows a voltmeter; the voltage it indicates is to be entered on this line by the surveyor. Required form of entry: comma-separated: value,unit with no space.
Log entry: 1.5,V
